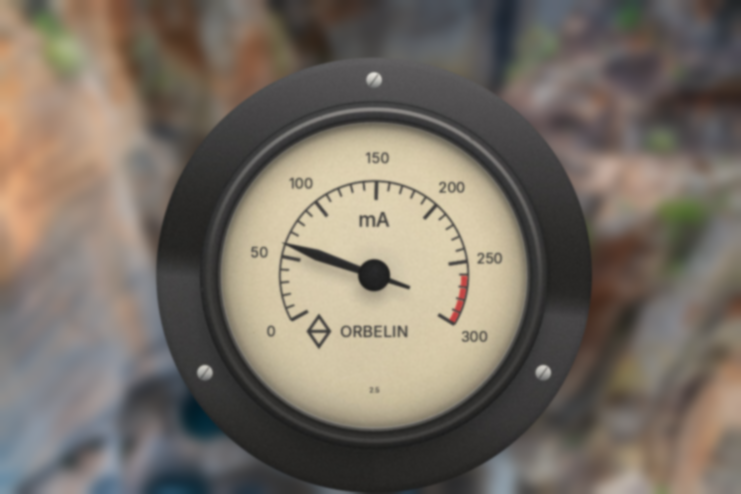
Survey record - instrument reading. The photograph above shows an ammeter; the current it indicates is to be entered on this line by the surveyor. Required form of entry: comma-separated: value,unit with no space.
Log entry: 60,mA
